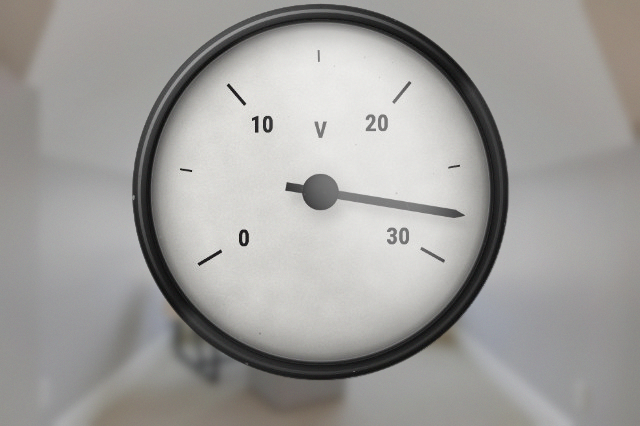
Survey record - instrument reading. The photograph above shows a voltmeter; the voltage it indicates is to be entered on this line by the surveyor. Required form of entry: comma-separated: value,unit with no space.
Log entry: 27.5,V
